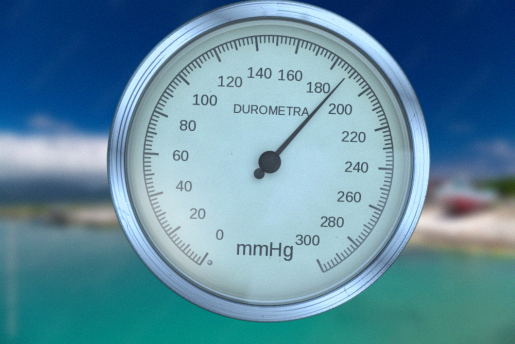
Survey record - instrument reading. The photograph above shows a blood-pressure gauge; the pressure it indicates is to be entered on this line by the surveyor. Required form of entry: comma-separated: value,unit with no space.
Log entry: 188,mmHg
